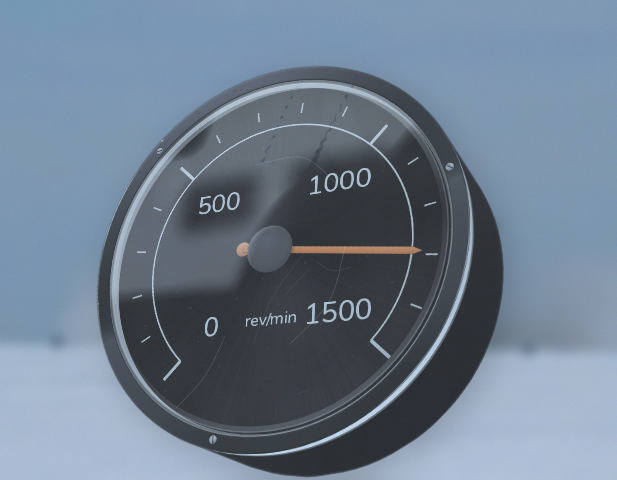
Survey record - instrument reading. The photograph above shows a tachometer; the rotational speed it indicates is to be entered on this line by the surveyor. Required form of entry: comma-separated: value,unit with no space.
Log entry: 1300,rpm
